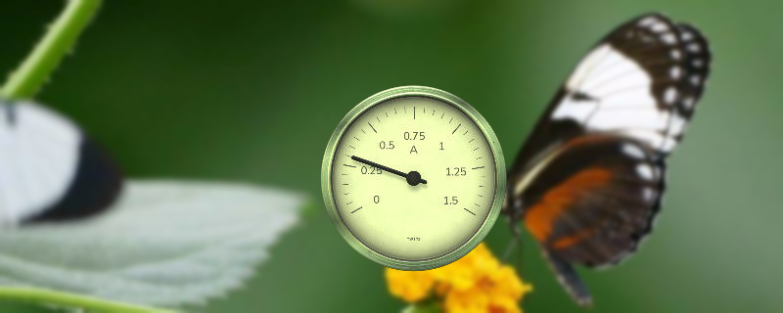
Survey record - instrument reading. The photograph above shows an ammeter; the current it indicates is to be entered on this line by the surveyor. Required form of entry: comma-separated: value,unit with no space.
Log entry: 0.3,A
